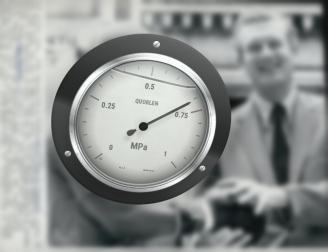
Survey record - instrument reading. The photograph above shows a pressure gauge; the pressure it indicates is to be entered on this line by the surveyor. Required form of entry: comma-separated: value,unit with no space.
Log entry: 0.7,MPa
